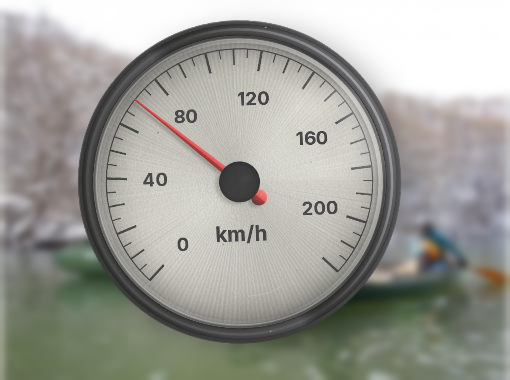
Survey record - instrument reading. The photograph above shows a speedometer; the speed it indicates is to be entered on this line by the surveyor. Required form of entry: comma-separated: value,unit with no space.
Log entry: 70,km/h
